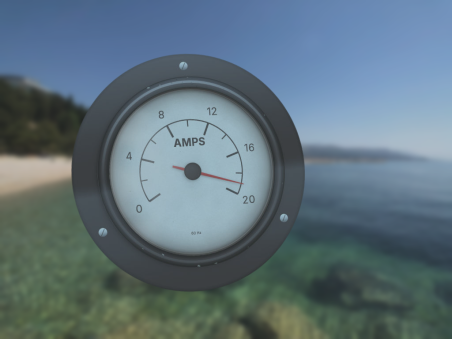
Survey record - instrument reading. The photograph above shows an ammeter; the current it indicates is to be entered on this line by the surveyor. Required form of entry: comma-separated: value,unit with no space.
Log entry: 19,A
